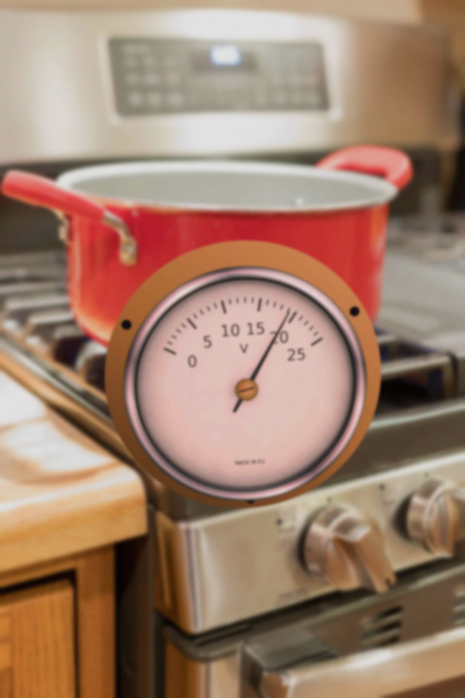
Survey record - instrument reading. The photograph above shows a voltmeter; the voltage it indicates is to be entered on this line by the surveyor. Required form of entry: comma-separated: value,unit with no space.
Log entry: 19,V
